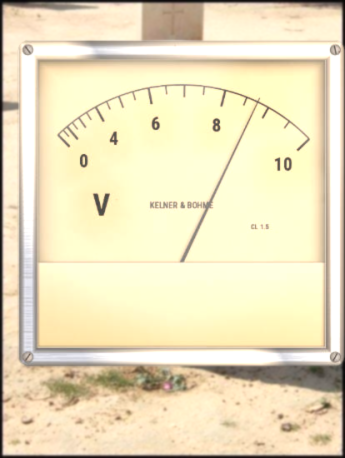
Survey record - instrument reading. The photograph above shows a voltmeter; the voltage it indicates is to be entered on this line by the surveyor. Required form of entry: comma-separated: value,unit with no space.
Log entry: 8.75,V
